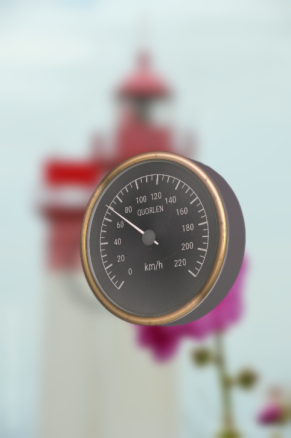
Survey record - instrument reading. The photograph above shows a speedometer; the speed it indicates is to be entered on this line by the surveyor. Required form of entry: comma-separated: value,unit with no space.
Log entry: 70,km/h
